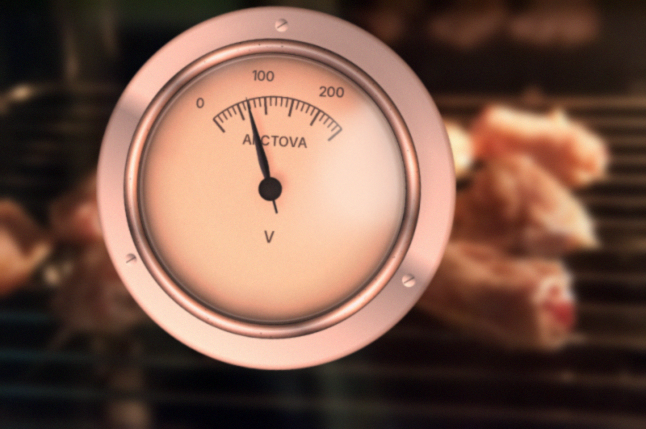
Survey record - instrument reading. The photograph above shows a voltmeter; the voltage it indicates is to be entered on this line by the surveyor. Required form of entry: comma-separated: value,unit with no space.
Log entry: 70,V
